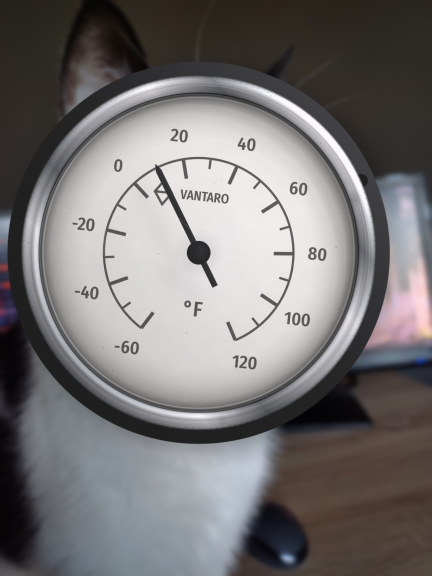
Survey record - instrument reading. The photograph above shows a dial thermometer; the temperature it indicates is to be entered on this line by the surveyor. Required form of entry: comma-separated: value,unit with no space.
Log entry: 10,°F
